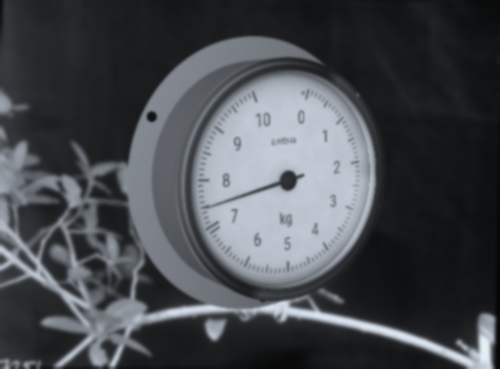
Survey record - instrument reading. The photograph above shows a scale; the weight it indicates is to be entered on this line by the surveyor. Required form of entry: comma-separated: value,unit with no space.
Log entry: 7.5,kg
